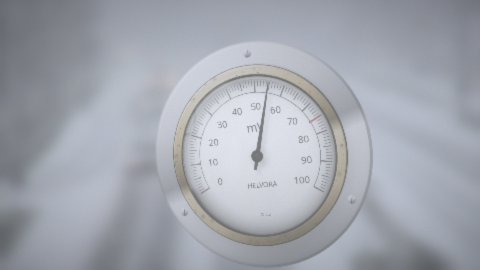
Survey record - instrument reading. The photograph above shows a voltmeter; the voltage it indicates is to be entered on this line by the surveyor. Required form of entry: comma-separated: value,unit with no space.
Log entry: 55,mV
